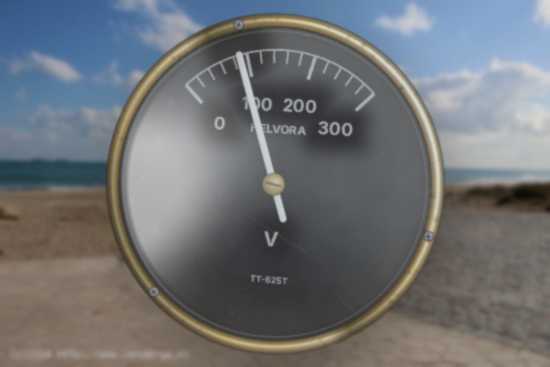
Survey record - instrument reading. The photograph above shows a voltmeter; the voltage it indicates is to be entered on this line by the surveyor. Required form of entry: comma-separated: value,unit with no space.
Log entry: 90,V
